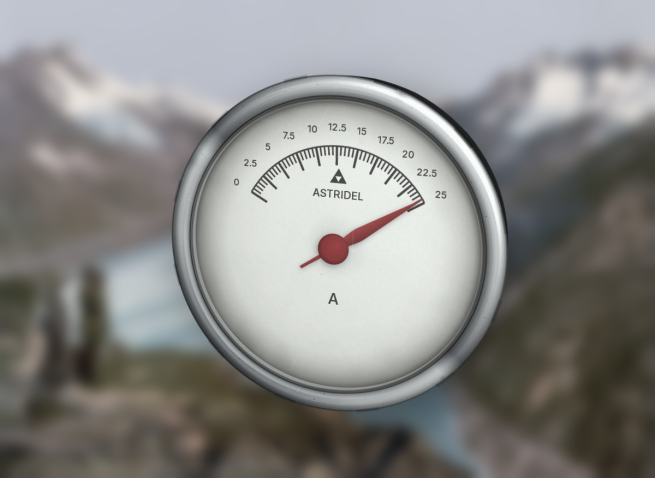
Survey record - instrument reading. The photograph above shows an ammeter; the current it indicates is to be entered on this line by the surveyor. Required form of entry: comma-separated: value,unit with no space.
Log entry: 24.5,A
